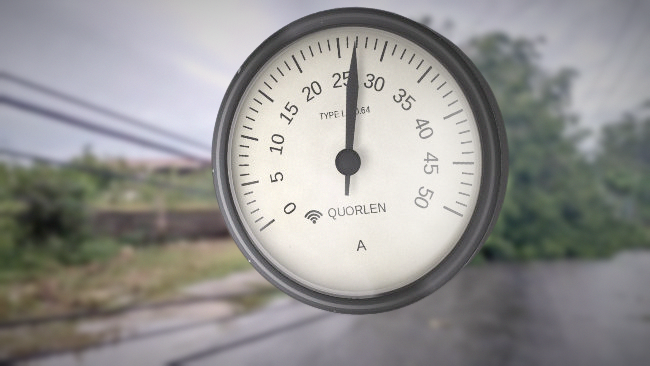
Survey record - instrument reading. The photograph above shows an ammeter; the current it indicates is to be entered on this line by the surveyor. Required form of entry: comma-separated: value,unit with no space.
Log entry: 27,A
